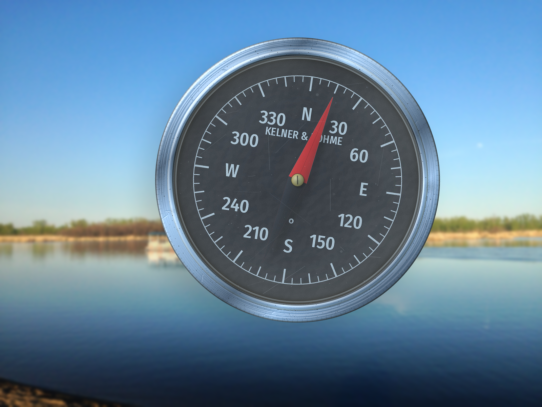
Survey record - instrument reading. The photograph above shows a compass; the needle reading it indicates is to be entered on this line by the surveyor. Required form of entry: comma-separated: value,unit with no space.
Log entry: 15,°
